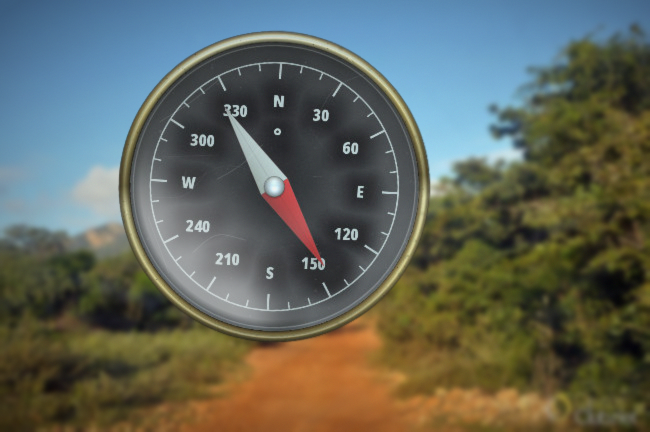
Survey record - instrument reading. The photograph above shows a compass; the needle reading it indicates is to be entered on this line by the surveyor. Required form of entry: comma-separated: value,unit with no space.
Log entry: 145,°
